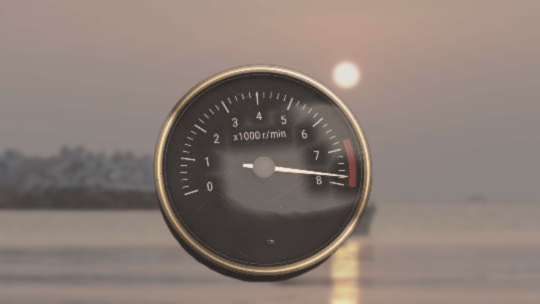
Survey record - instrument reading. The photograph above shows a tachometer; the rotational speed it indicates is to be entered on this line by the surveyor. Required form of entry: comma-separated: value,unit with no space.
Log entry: 7800,rpm
